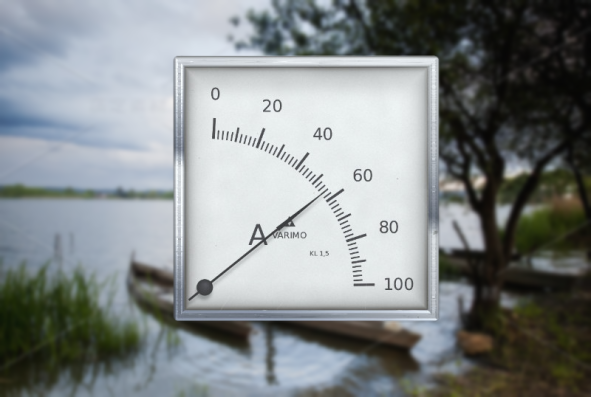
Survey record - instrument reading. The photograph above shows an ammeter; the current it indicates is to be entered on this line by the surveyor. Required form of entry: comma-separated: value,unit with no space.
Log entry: 56,A
